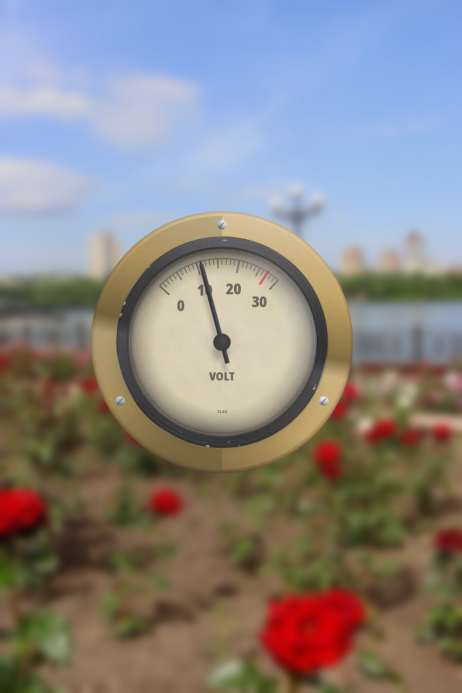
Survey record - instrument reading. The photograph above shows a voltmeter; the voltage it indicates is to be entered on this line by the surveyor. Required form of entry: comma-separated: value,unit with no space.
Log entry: 11,V
